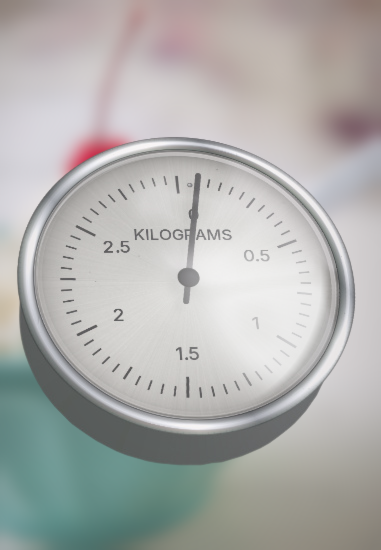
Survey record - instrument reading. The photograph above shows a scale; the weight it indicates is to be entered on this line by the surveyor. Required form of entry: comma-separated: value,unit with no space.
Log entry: 0,kg
